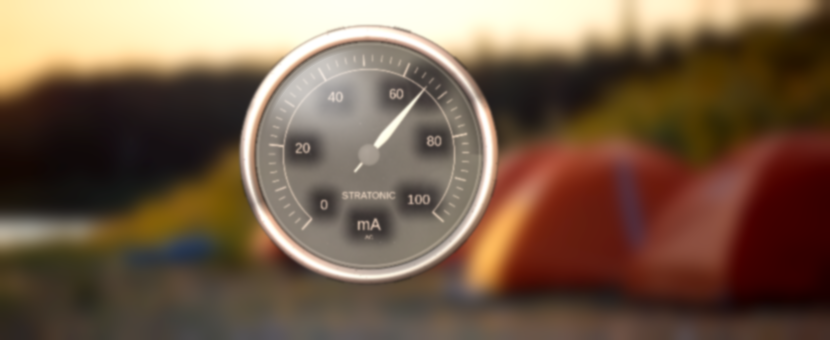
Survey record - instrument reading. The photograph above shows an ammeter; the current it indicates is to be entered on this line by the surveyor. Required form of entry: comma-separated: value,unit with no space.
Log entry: 66,mA
